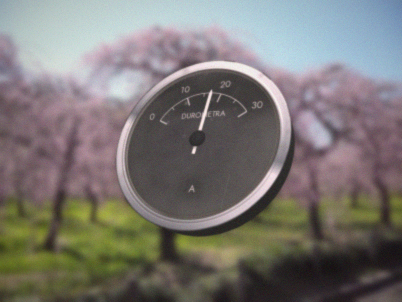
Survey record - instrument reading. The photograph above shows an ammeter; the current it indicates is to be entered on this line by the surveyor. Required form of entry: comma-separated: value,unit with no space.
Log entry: 17.5,A
